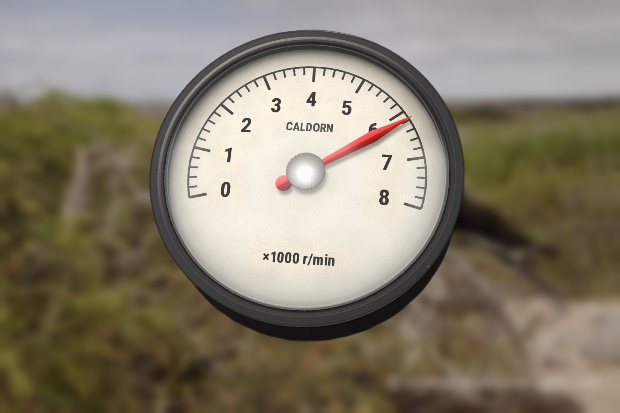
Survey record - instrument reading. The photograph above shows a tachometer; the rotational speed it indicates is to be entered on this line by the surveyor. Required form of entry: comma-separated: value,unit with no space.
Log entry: 6200,rpm
